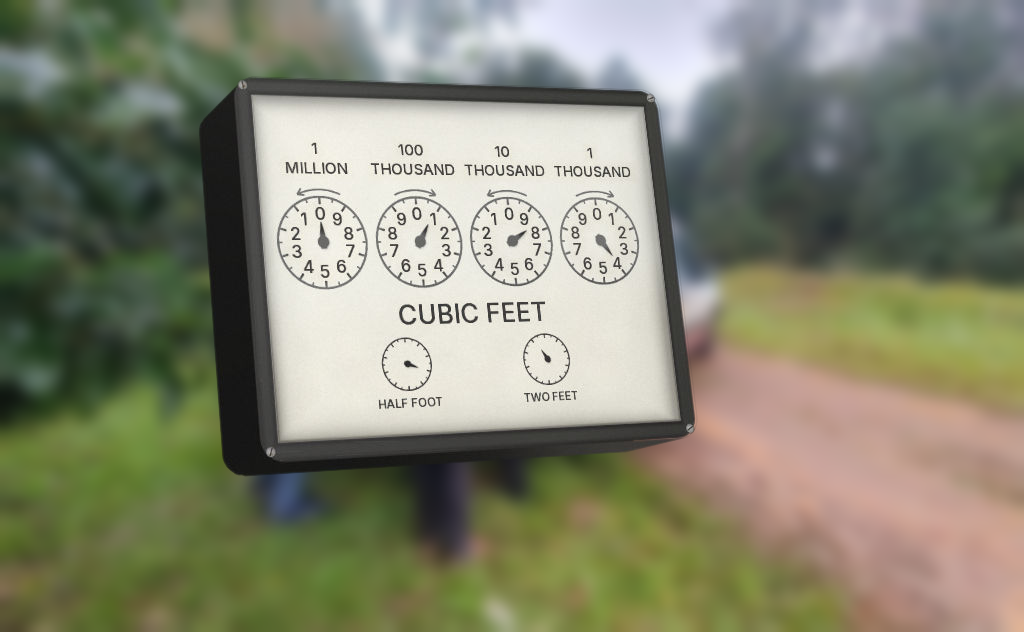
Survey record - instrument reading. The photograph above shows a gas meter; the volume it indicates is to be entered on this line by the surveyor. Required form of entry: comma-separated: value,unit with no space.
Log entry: 8400,ft³
